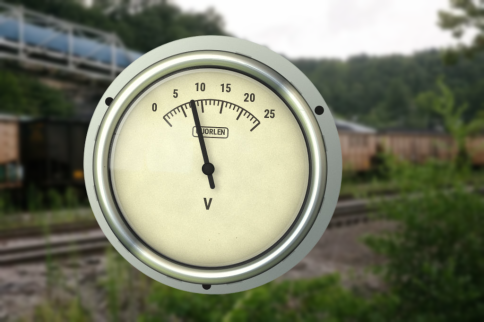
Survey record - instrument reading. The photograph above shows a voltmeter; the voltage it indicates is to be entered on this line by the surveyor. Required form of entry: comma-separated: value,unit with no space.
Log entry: 8,V
